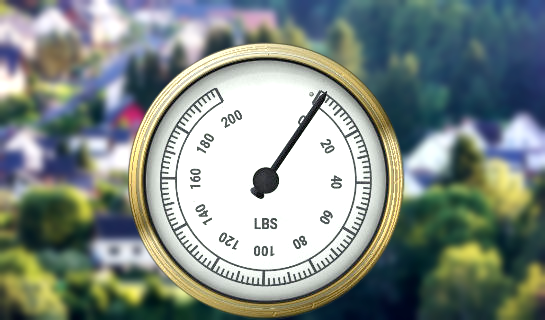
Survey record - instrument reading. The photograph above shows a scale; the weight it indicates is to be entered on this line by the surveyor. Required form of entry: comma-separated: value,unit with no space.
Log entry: 2,lb
